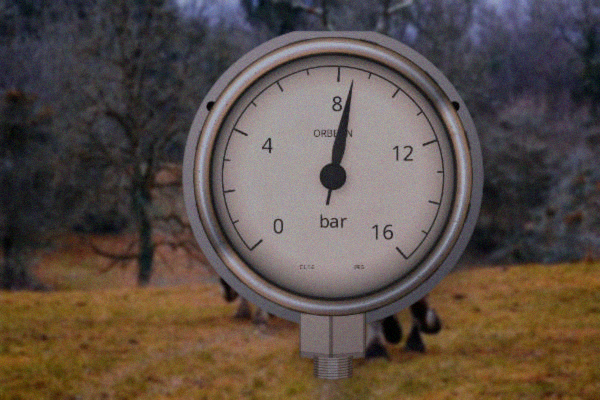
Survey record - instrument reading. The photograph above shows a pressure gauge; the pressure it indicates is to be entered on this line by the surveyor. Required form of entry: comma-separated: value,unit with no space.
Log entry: 8.5,bar
